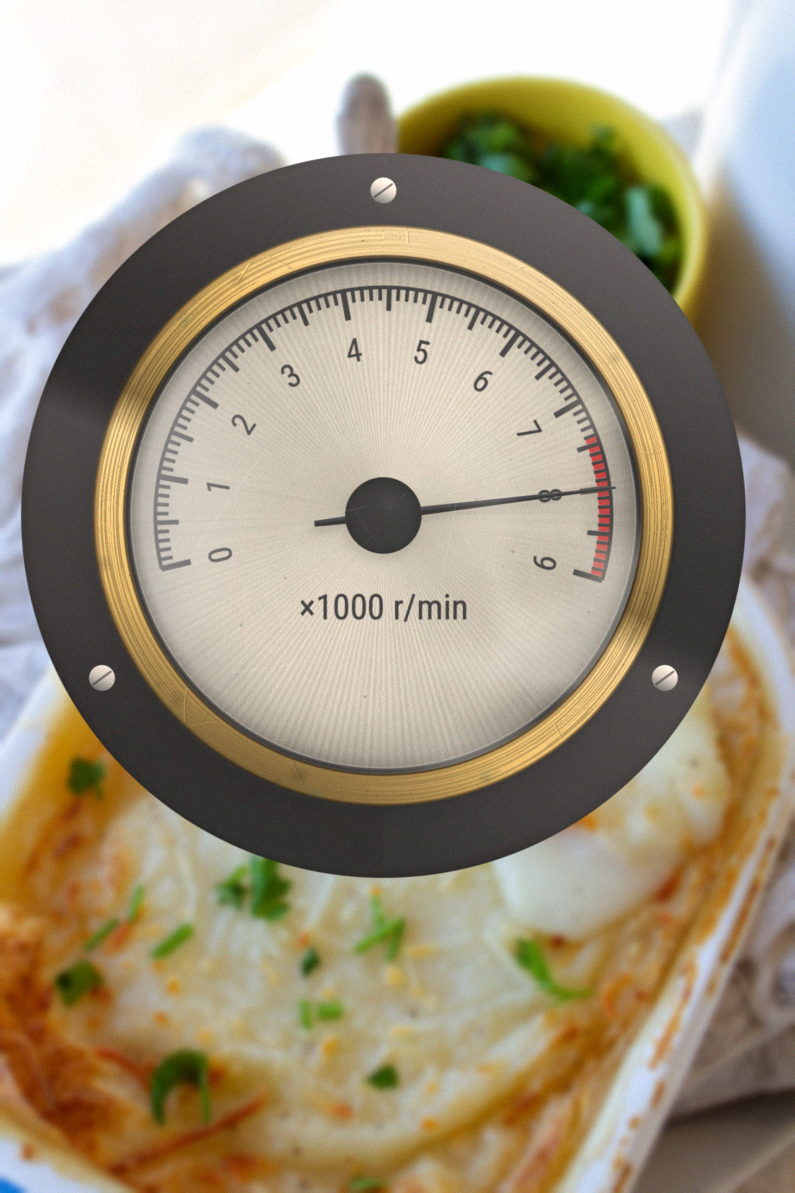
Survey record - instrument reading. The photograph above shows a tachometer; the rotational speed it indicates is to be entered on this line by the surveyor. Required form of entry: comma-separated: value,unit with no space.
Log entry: 8000,rpm
